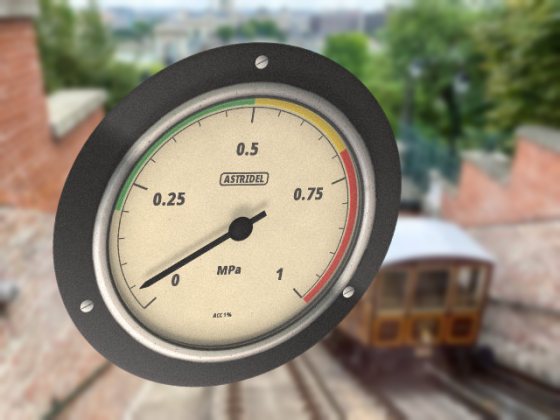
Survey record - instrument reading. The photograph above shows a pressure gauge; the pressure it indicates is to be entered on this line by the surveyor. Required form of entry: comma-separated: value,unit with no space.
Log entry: 0.05,MPa
